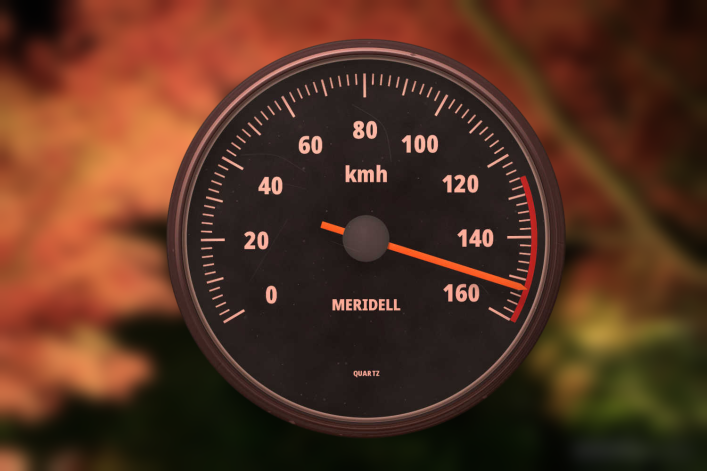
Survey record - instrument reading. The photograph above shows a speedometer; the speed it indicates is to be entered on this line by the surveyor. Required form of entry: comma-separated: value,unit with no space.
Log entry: 152,km/h
